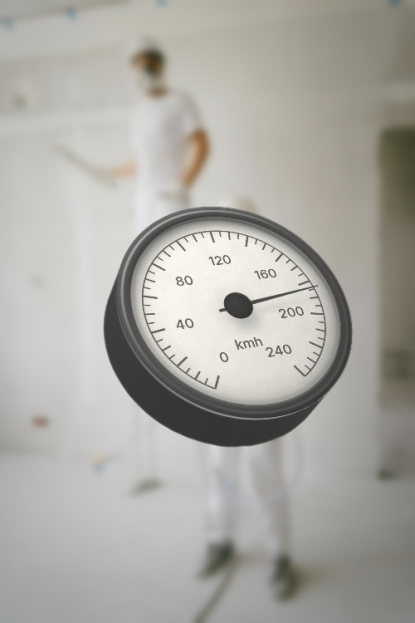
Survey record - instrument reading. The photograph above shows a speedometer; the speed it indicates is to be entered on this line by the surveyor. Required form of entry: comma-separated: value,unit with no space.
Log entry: 185,km/h
